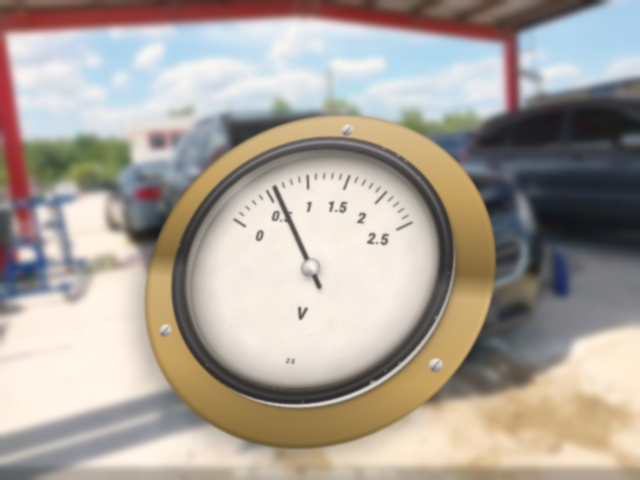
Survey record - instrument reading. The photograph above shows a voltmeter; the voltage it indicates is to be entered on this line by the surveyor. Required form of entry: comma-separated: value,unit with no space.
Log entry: 0.6,V
